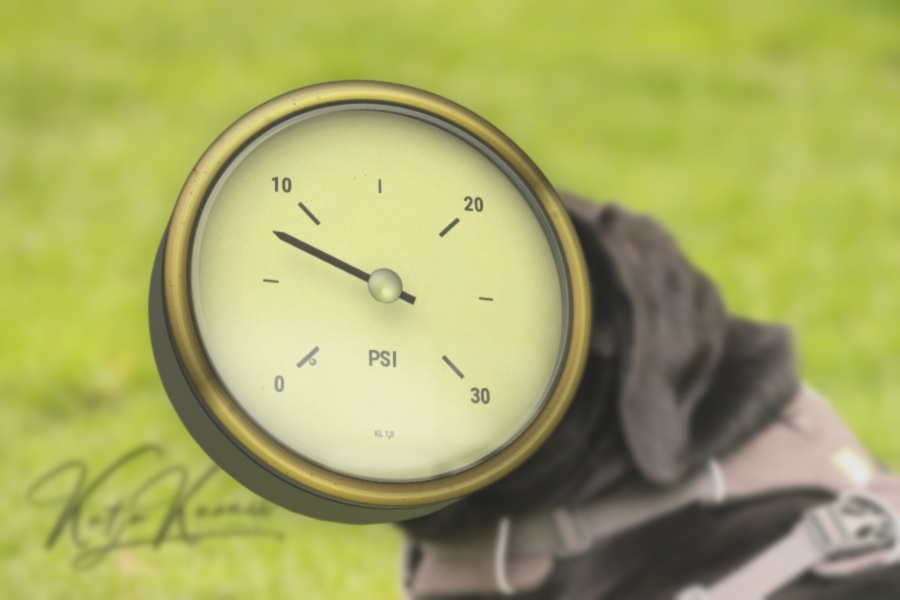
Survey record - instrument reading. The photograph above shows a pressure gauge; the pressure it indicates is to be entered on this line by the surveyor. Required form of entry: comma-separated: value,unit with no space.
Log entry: 7.5,psi
